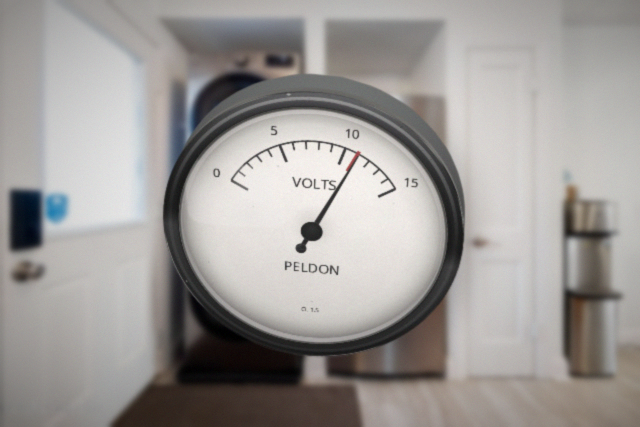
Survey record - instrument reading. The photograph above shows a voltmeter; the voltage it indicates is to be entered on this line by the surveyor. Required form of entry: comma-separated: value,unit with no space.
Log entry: 11,V
